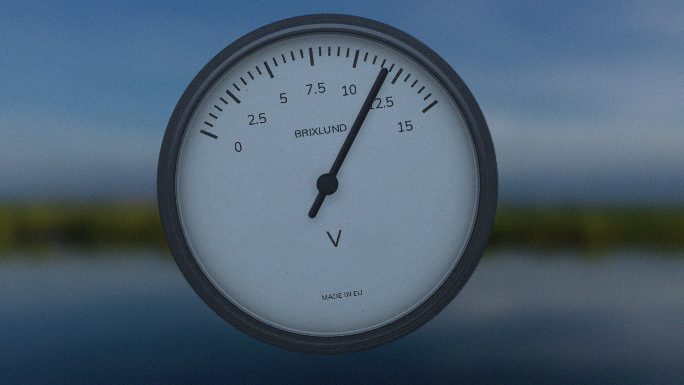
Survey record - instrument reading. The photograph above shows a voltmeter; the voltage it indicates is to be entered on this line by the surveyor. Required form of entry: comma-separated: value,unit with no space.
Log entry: 11.75,V
